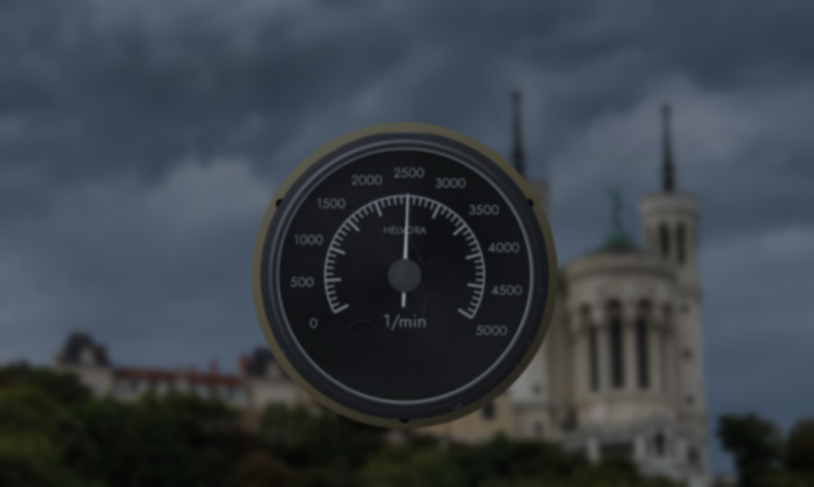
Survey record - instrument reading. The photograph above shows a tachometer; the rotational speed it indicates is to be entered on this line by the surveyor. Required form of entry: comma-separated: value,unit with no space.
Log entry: 2500,rpm
